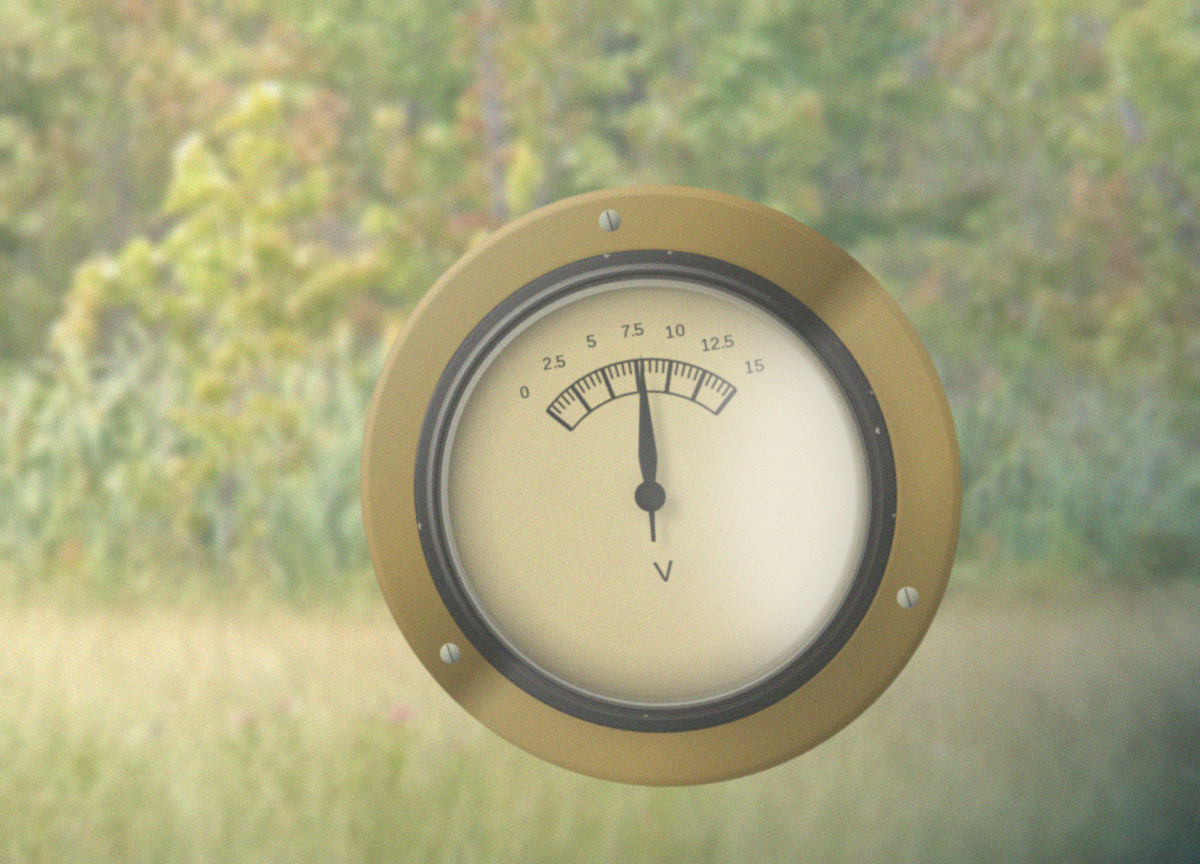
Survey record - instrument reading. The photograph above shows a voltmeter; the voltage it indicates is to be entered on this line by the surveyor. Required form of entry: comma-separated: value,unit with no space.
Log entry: 8,V
